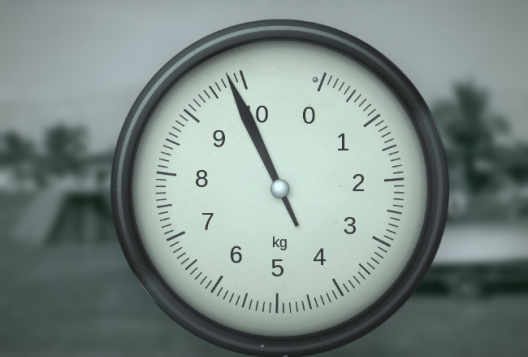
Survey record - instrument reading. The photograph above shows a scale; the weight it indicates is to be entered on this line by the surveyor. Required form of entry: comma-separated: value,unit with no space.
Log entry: 9.8,kg
